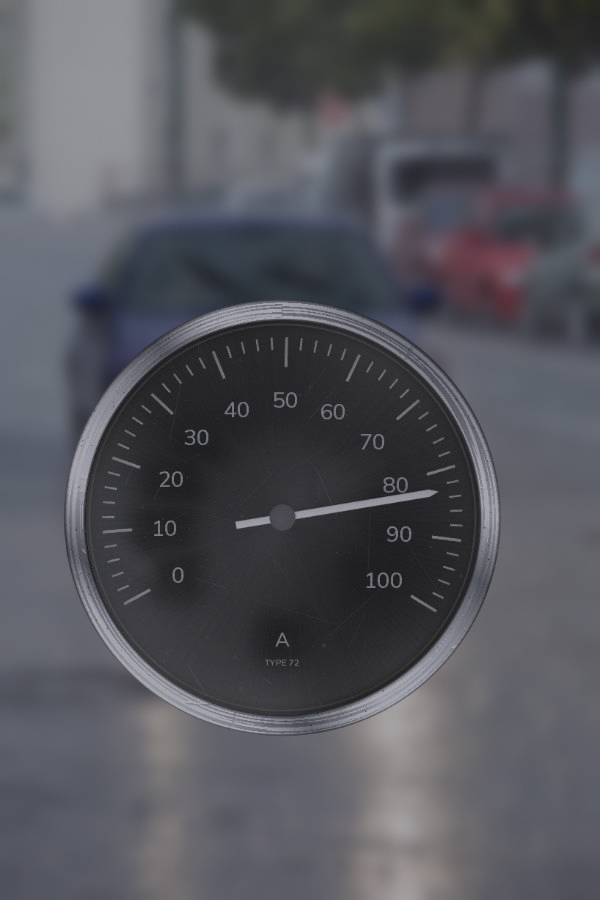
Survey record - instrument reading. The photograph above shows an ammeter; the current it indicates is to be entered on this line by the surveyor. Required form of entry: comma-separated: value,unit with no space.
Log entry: 83,A
